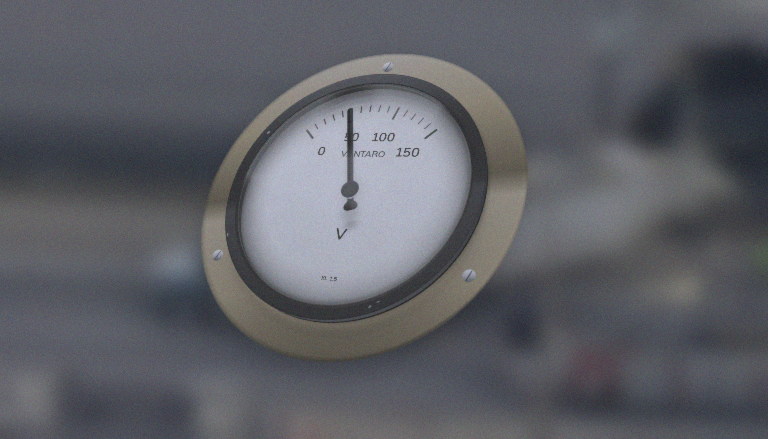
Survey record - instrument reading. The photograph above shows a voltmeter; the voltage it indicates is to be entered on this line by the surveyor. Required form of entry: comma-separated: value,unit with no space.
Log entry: 50,V
